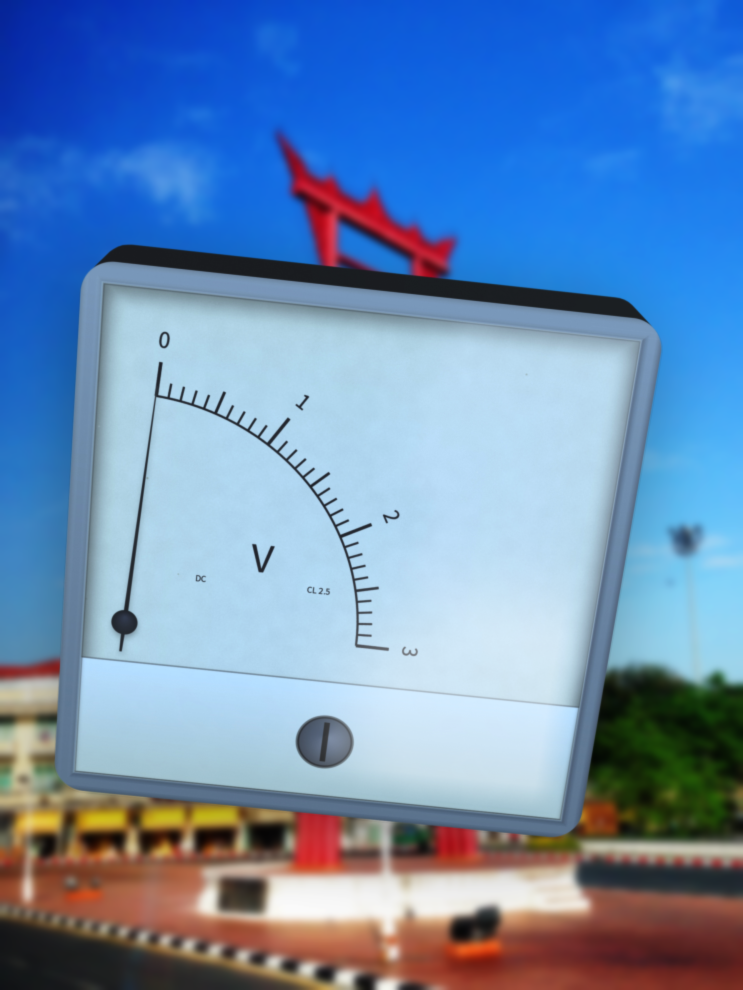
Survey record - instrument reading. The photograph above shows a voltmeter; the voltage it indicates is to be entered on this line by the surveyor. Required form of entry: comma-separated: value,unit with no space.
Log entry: 0,V
